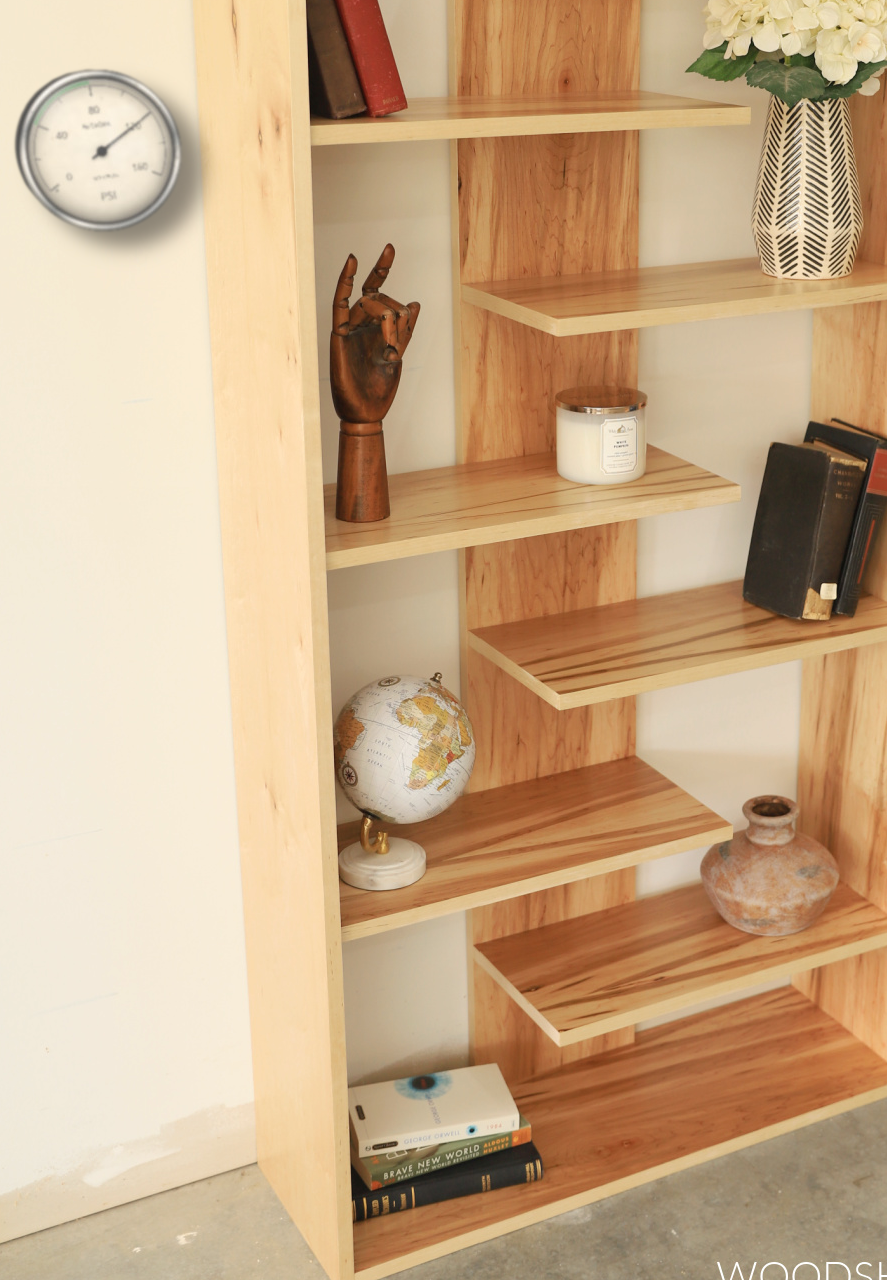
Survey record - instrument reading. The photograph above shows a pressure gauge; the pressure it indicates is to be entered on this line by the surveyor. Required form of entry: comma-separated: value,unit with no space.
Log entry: 120,psi
